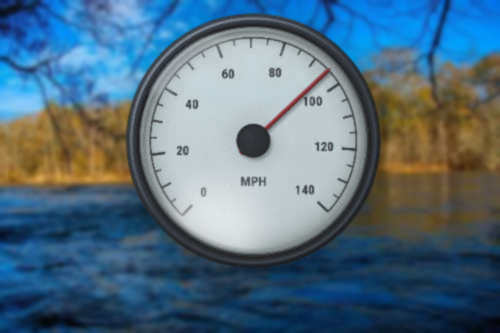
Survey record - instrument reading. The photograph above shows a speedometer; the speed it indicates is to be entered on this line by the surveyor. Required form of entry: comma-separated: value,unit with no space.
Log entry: 95,mph
